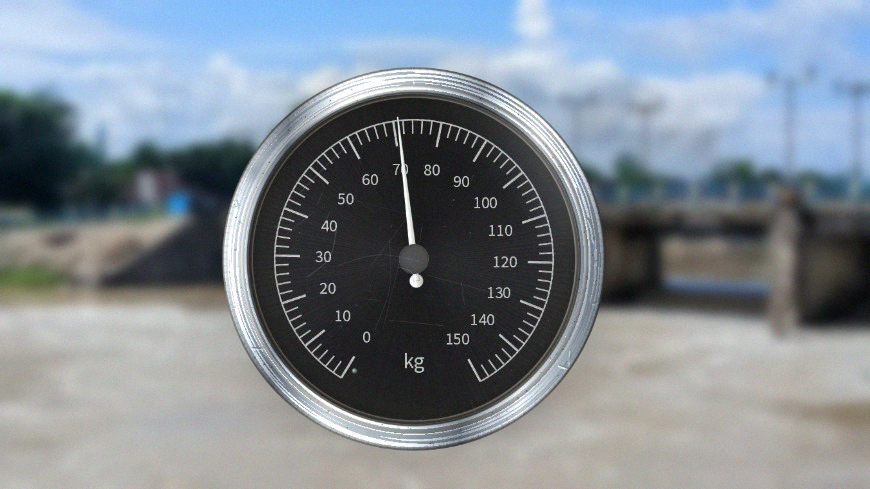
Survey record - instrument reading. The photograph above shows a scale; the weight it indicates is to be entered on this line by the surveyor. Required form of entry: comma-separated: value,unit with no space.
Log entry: 71,kg
